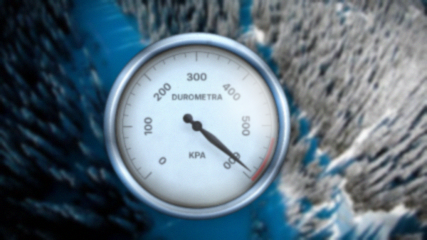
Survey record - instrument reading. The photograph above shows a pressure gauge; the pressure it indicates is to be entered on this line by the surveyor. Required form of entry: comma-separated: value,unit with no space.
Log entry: 590,kPa
